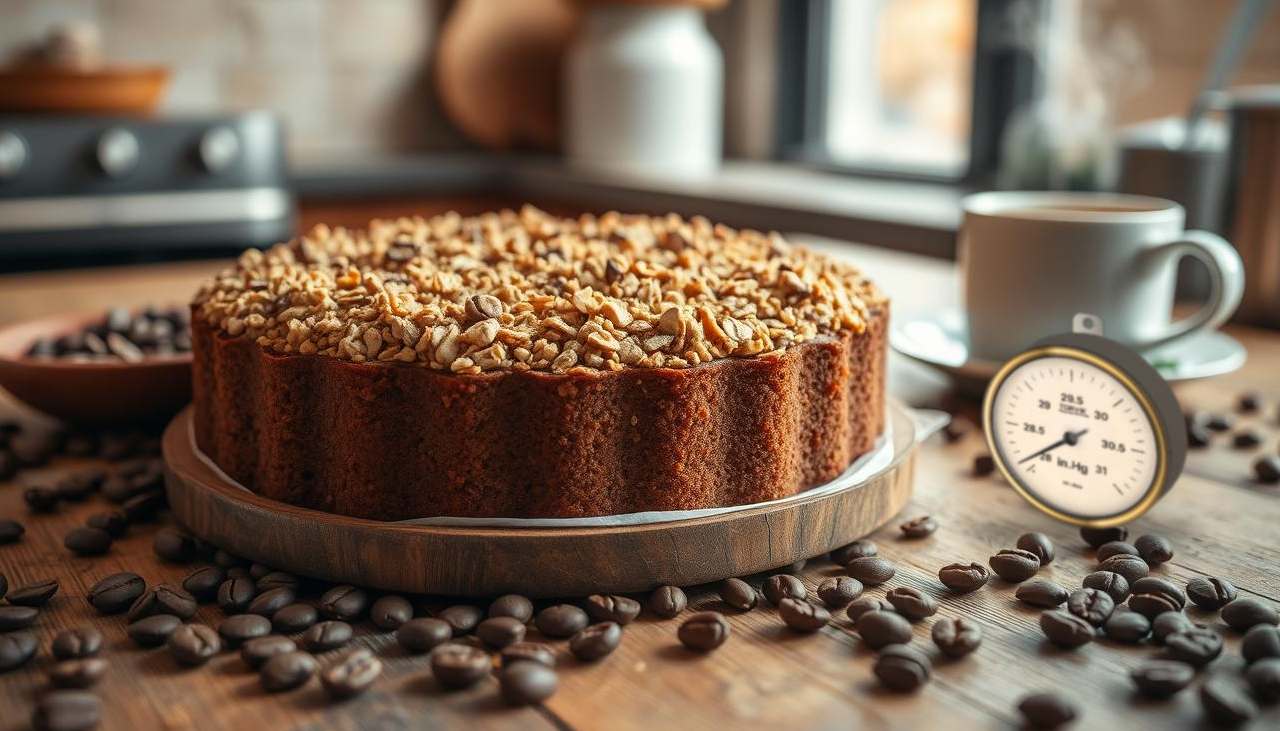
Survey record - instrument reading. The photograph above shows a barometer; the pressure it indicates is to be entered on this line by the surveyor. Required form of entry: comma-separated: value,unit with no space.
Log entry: 28.1,inHg
